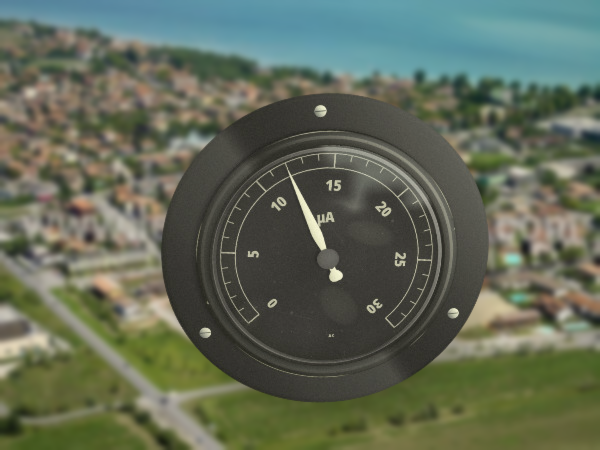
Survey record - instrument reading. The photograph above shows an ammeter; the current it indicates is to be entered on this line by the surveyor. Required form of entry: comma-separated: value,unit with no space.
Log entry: 12,µA
